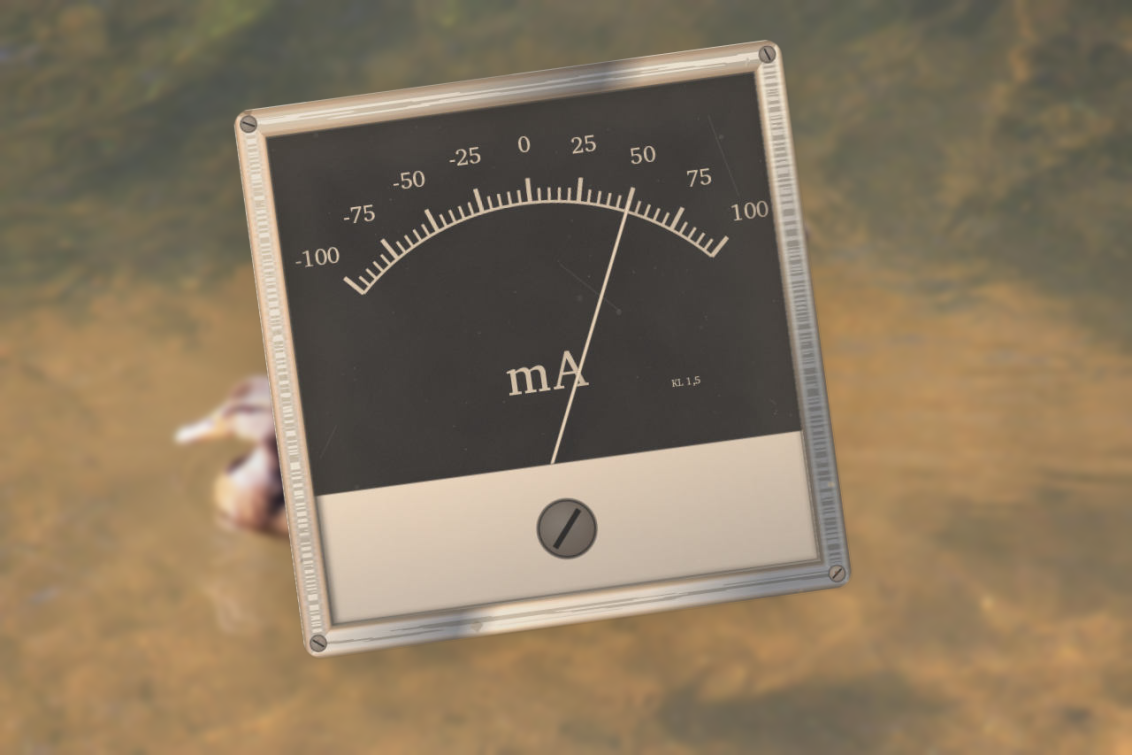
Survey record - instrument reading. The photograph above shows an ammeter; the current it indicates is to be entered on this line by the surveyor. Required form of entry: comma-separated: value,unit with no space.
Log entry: 50,mA
